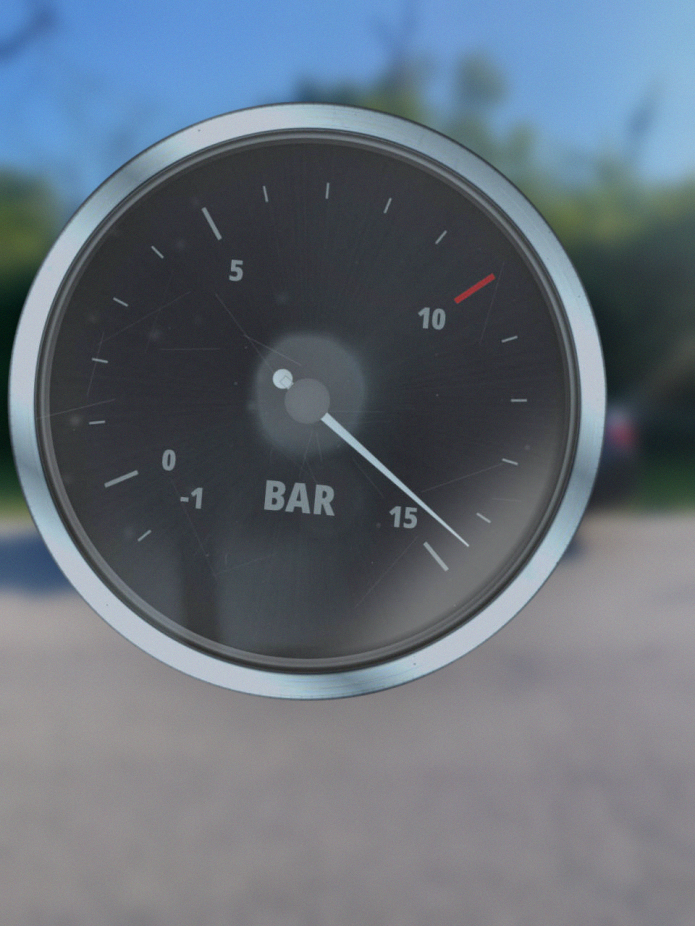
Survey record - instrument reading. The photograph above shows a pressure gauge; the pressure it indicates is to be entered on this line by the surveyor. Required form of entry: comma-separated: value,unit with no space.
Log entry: 14.5,bar
